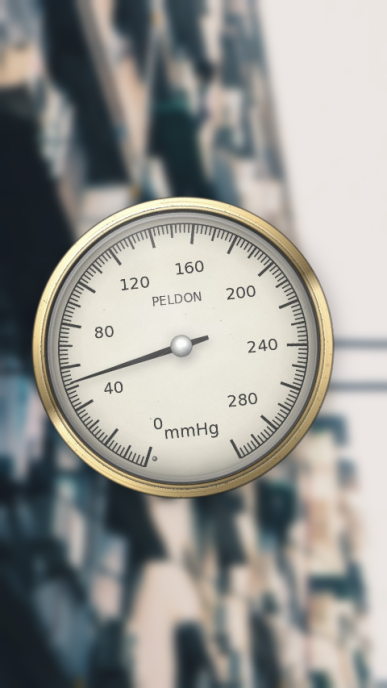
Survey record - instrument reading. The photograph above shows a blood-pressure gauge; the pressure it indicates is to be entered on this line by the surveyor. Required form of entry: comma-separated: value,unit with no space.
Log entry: 52,mmHg
